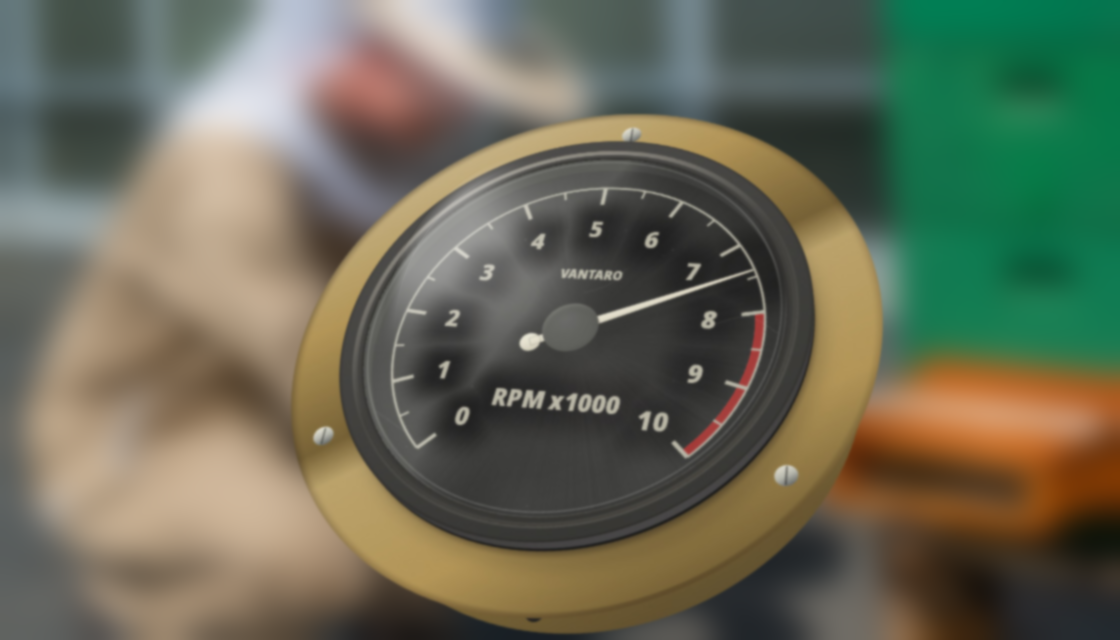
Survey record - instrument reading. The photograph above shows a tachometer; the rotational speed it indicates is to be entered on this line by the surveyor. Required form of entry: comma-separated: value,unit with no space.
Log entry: 7500,rpm
